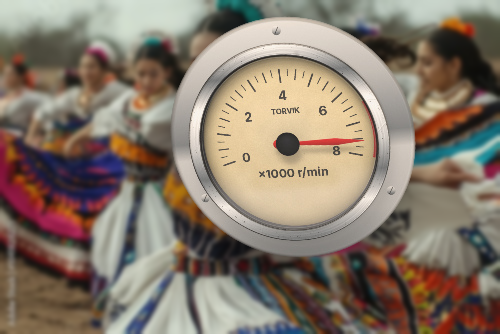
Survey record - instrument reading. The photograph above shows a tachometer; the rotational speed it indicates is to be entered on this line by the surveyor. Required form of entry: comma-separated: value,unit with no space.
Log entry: 7500,rpm
